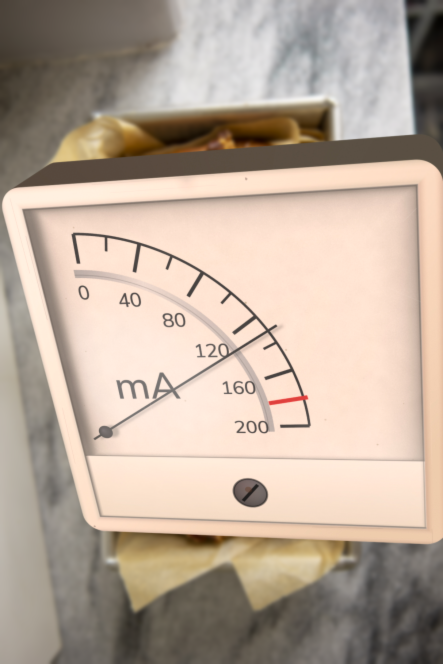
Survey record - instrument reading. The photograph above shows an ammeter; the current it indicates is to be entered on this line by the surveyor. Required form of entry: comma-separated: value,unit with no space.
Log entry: 130,mA
